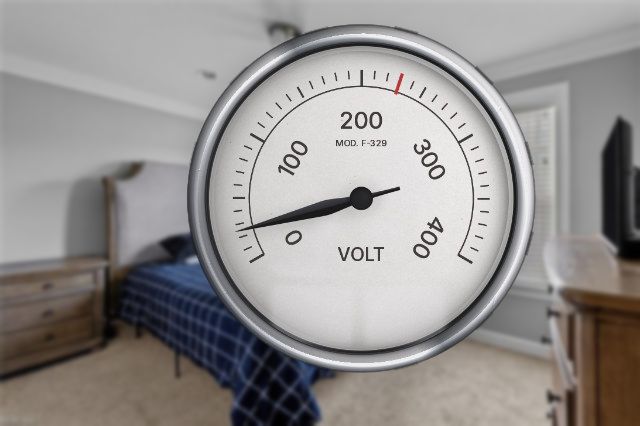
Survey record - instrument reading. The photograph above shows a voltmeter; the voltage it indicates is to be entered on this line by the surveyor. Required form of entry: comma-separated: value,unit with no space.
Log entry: 25,V
